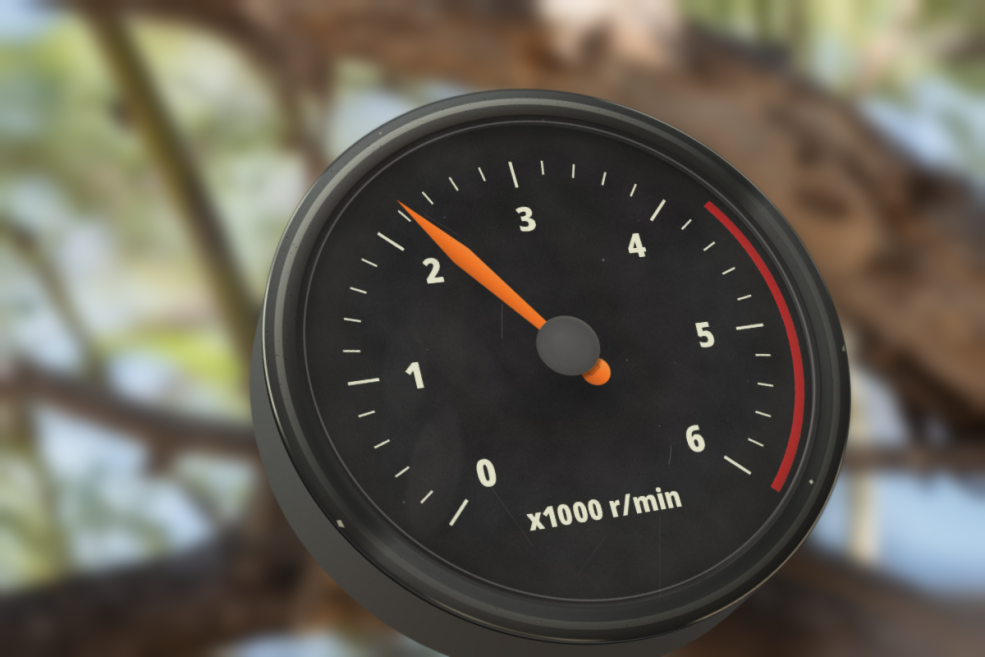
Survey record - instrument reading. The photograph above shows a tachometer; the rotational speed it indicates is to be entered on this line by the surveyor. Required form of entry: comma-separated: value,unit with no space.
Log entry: 2200,rpm
